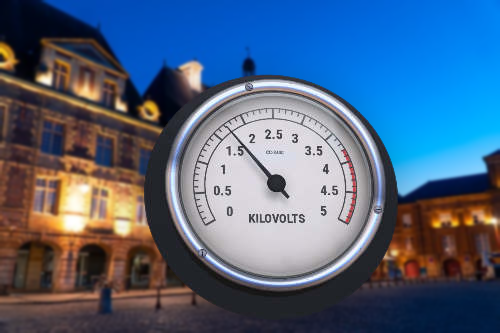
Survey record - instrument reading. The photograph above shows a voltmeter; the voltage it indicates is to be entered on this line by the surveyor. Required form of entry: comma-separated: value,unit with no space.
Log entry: 1.7,kV
